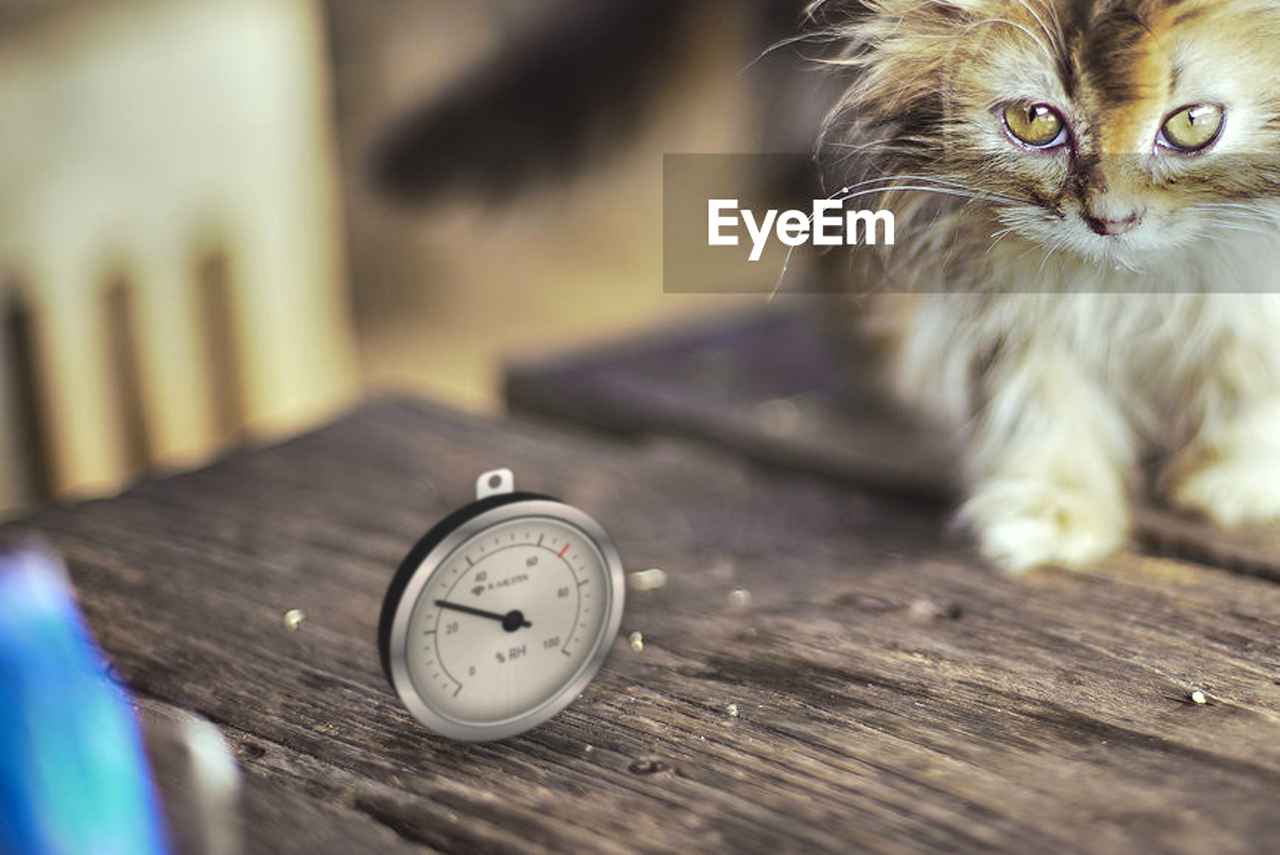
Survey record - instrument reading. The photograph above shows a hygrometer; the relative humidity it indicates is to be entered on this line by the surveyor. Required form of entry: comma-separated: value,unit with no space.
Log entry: 28,%
